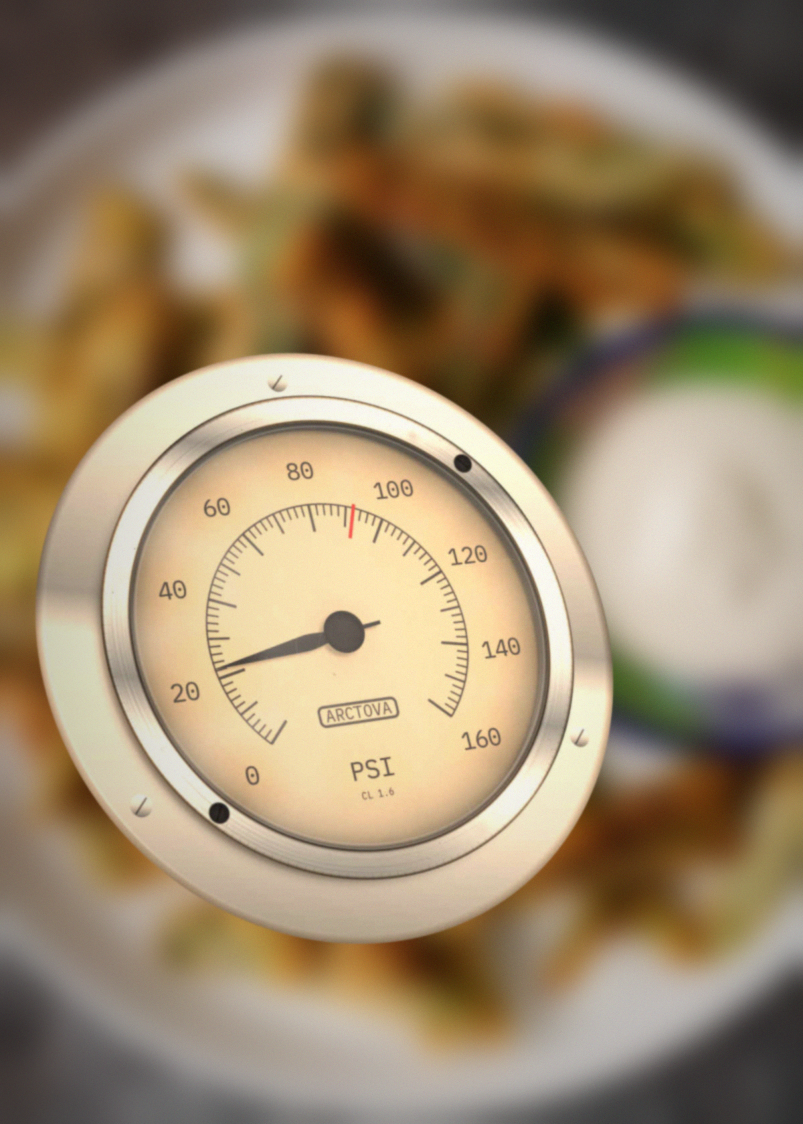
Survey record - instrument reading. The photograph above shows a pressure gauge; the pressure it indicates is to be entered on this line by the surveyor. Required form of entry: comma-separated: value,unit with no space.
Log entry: 22,psi
